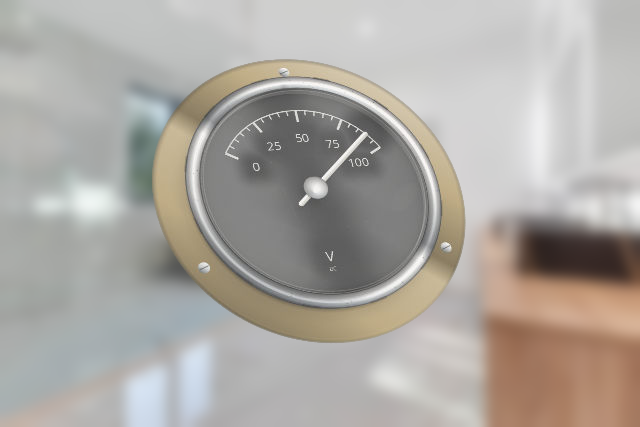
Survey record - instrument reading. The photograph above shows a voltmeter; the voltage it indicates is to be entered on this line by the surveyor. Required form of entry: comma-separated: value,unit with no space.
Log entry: 90,V
